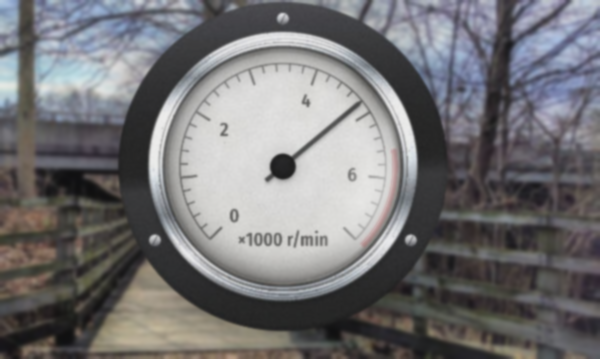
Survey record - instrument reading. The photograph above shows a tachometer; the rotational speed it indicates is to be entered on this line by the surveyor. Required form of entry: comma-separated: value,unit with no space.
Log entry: 4800,rpm
